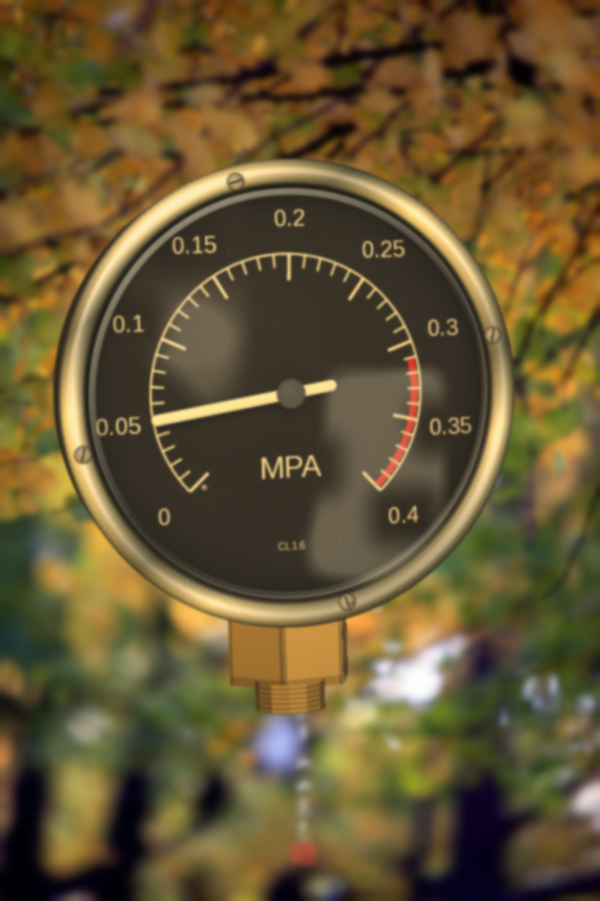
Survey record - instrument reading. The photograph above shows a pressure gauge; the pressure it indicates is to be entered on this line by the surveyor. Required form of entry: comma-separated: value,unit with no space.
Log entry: 0.05,MPa
